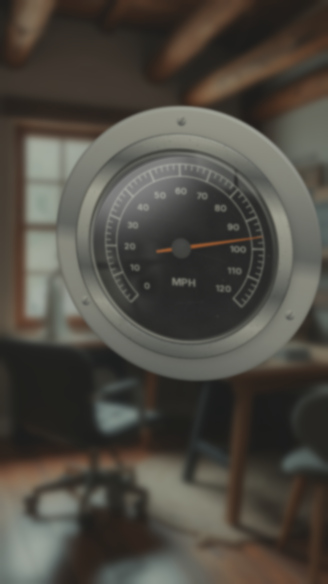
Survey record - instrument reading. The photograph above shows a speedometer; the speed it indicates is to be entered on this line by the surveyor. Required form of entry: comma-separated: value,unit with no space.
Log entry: 96,mph
